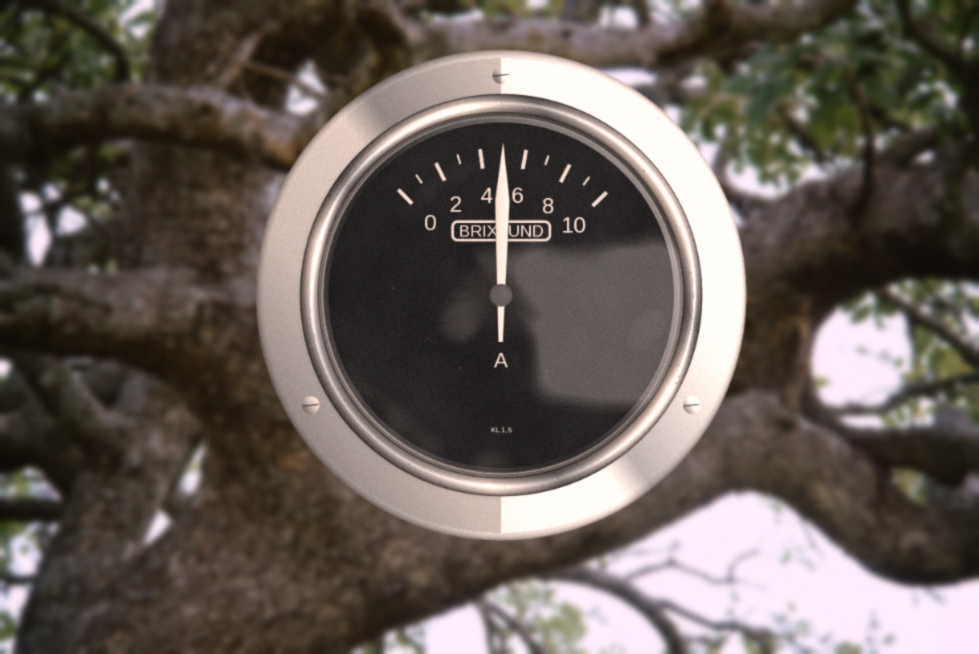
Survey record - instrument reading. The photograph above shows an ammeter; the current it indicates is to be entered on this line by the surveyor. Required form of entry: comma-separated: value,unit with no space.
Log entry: 5,A
